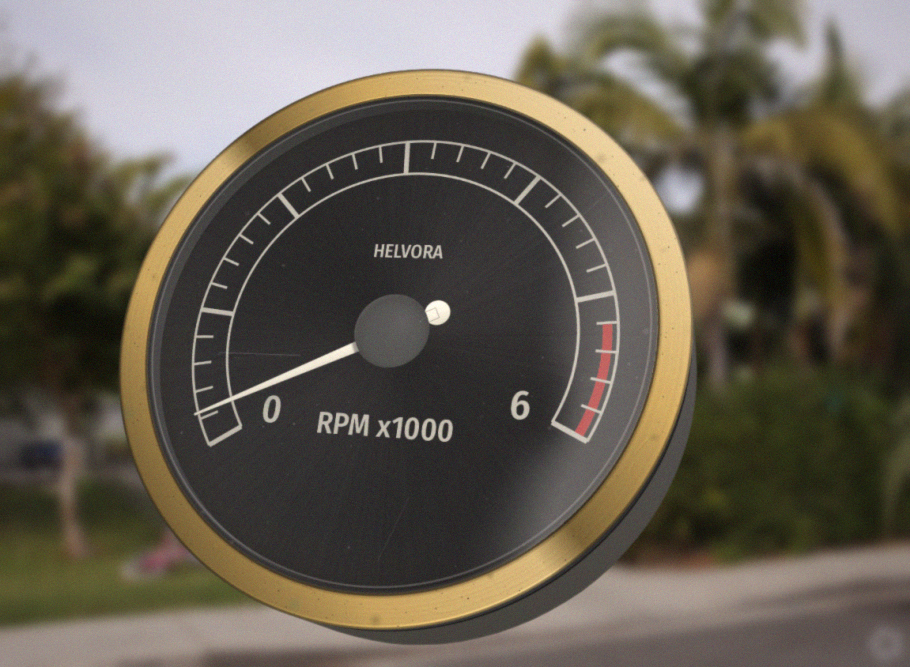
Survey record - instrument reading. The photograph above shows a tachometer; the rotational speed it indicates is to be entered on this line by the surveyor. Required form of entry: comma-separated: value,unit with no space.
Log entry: 200,rpm
